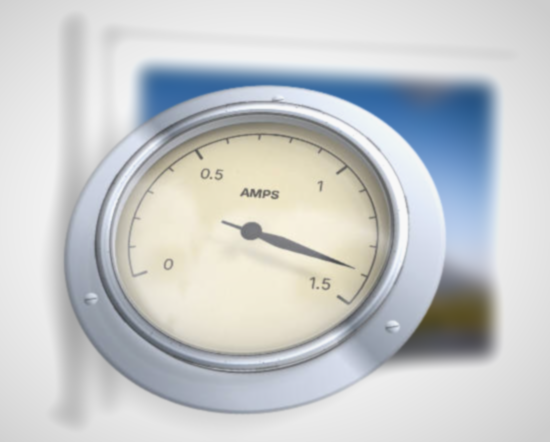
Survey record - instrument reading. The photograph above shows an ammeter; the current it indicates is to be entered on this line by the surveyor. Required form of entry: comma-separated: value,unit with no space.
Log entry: 1.4,A
